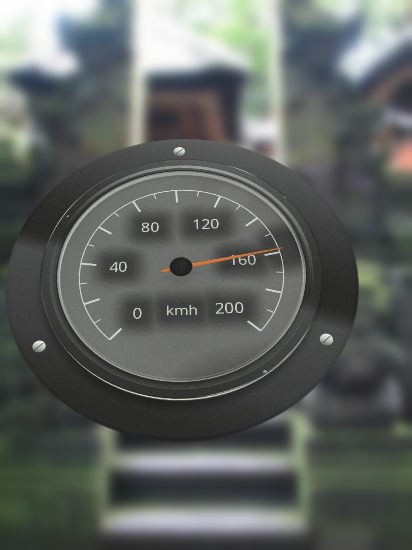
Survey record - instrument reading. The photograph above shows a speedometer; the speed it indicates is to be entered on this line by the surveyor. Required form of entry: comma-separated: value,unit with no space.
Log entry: 160,km/h
